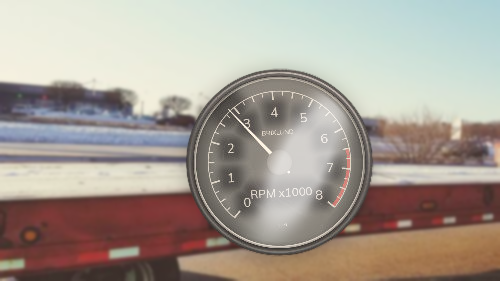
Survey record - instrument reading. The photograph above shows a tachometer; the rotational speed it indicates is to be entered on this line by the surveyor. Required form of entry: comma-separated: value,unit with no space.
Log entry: 2875,rpm
